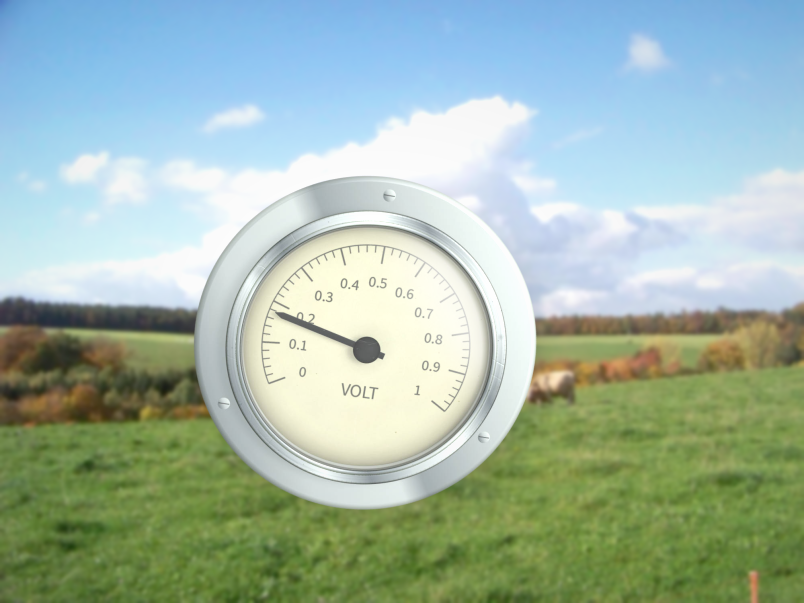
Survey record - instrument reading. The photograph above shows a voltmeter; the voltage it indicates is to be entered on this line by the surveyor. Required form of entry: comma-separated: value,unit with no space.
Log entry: 0.18,V
